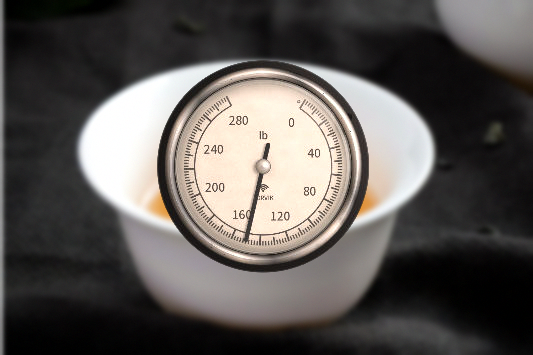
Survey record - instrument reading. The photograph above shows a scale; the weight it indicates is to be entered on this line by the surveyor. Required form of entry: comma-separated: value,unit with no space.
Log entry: 150,lb
